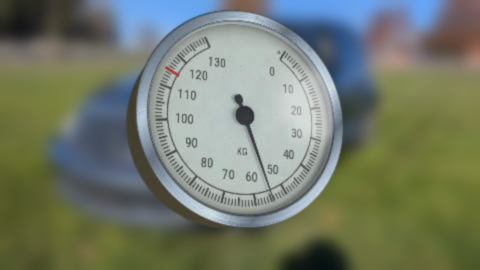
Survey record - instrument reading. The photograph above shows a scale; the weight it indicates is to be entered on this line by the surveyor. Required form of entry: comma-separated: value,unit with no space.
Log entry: 55,kg
